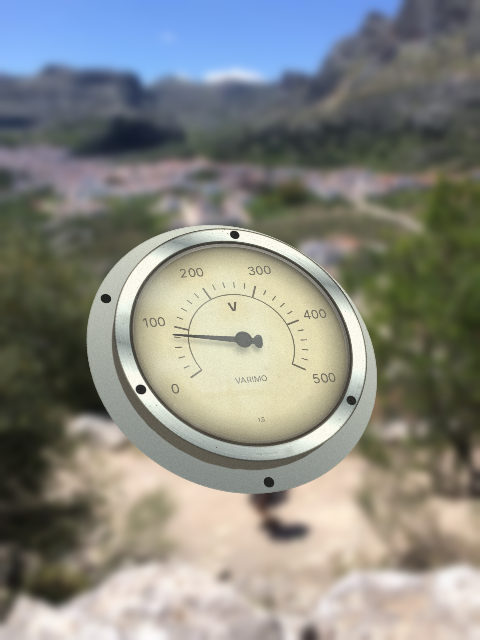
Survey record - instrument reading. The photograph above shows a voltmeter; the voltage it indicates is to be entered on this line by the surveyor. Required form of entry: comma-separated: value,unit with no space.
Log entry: 80,V
